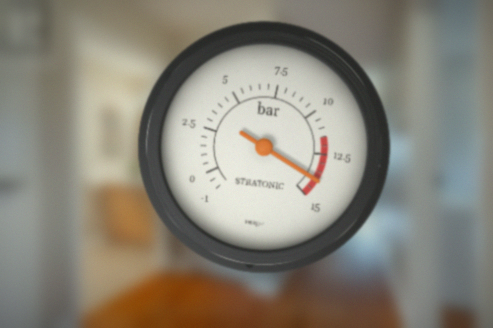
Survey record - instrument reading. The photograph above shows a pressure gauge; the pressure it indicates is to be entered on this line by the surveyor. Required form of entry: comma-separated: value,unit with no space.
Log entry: 14,bar
